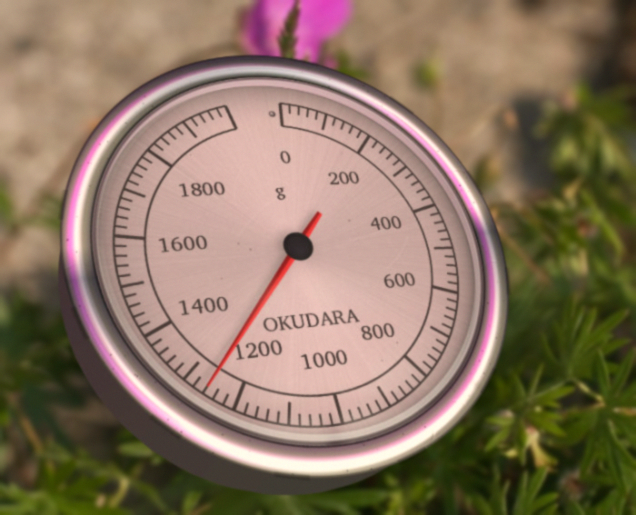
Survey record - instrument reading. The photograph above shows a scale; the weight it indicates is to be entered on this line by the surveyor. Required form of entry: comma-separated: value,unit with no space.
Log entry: 1260,g
